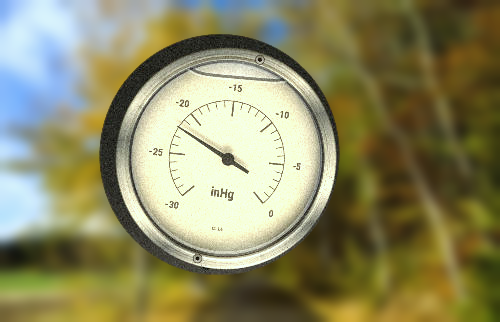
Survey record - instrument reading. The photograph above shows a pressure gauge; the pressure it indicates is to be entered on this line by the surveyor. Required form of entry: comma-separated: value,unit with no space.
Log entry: -22,inHg
